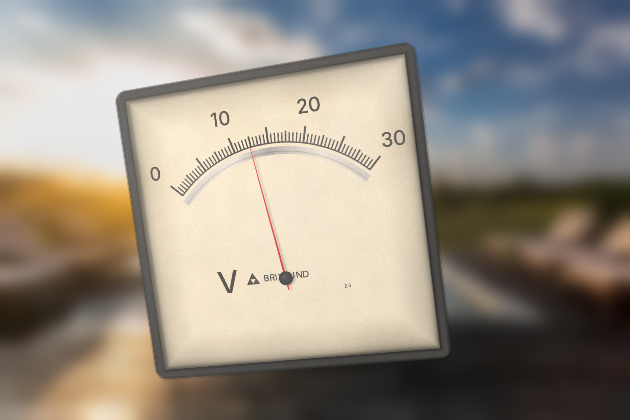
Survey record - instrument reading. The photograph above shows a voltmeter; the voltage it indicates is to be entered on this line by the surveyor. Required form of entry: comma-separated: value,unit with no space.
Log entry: 12.5,V
